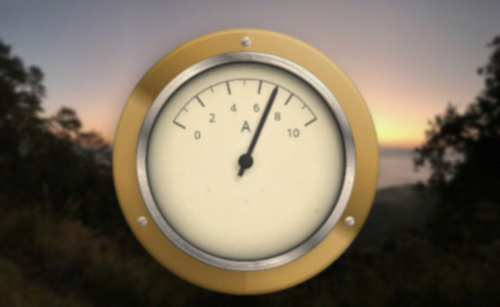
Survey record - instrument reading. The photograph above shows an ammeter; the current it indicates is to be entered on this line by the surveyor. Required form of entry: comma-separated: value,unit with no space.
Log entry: 7,A
